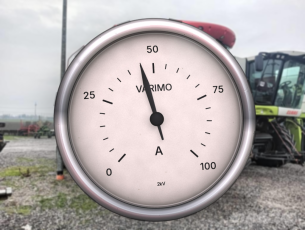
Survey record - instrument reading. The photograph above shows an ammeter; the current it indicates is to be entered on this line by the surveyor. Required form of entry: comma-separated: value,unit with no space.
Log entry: 45,A
